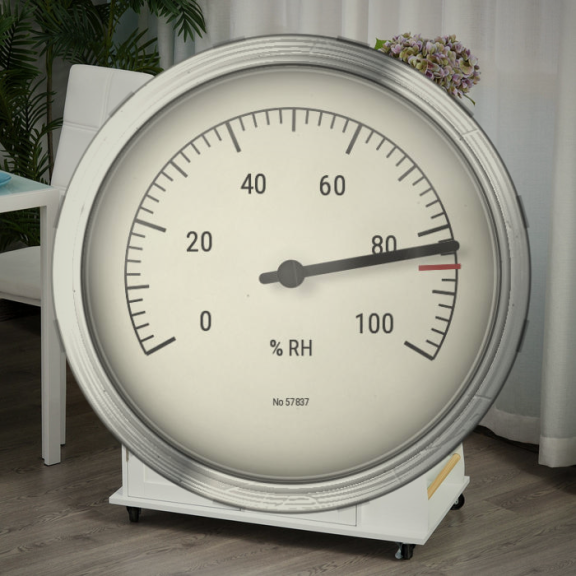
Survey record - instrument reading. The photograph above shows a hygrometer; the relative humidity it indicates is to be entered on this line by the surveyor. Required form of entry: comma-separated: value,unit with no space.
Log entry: 83,%
